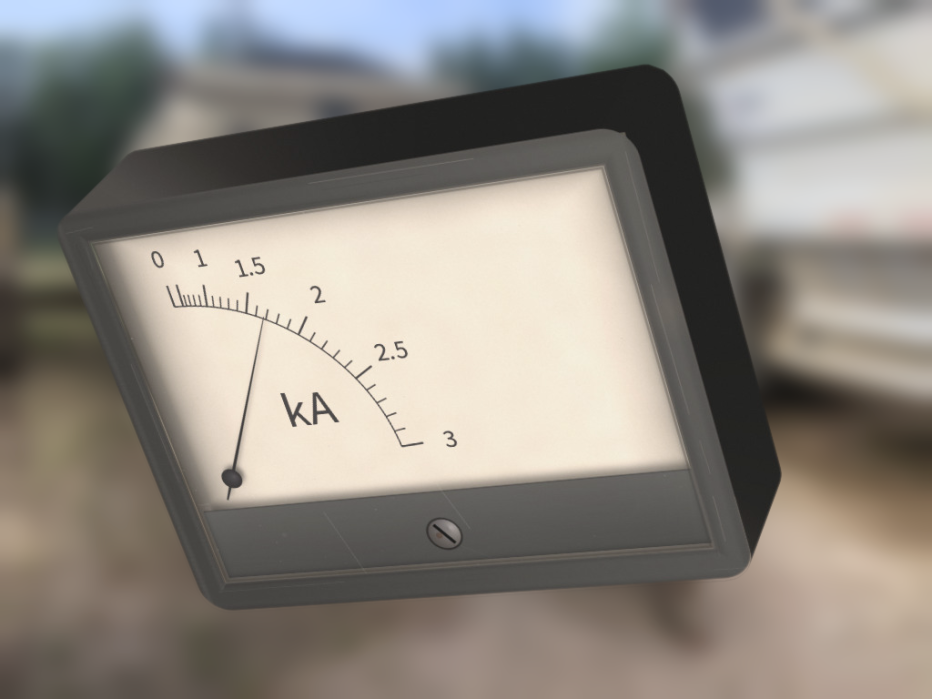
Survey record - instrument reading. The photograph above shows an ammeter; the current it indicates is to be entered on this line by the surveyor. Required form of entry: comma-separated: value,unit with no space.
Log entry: 1.7,kA
